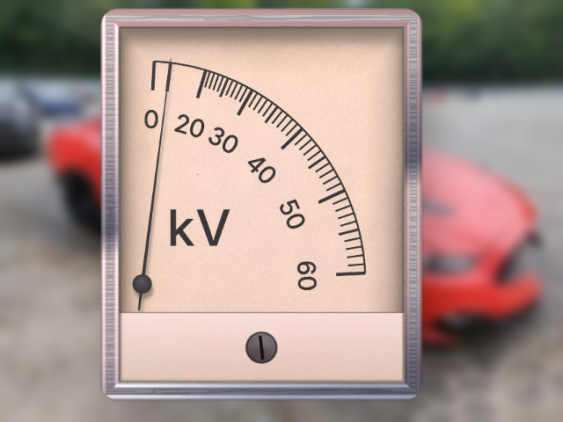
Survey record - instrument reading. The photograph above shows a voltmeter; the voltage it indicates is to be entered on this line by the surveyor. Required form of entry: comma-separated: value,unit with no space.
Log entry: 10,kV
